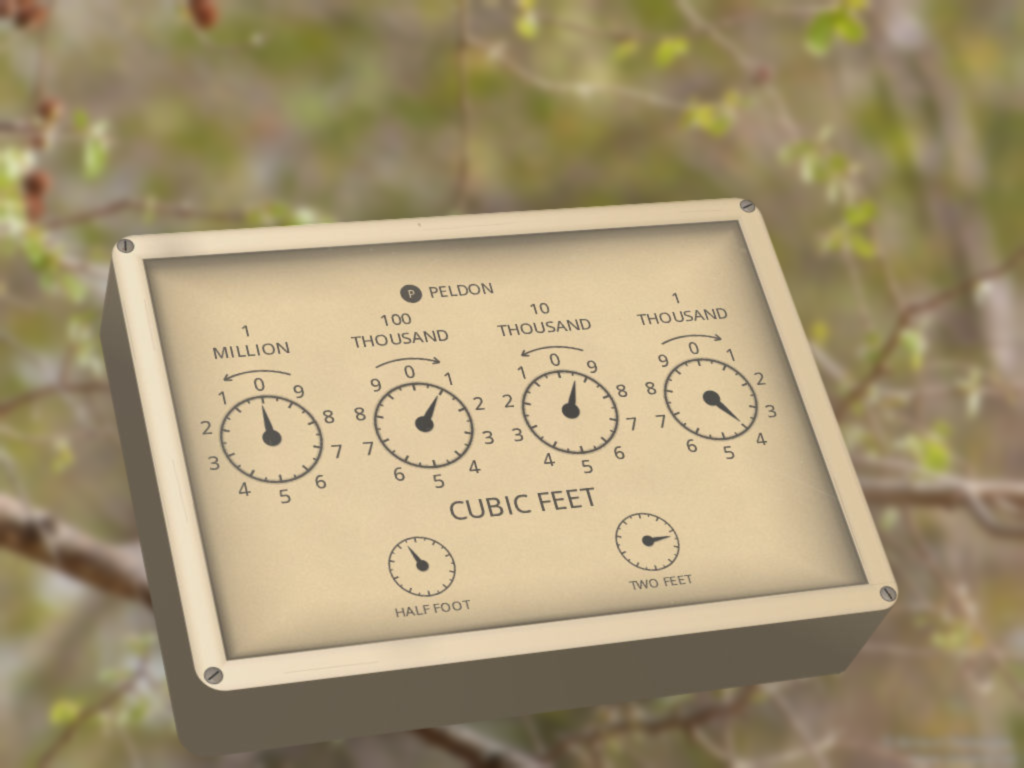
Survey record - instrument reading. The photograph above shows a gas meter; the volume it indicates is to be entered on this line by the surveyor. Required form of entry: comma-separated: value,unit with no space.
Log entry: 9400,ft³
